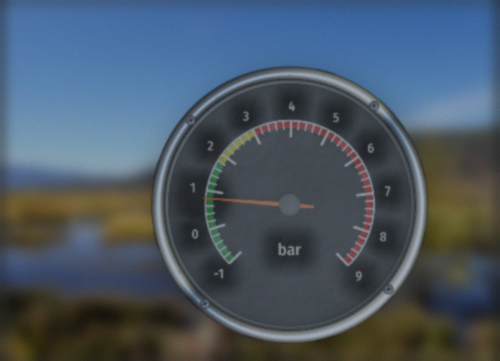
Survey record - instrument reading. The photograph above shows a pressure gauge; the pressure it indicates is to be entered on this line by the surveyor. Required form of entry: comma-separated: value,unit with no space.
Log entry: 0.8,bar
